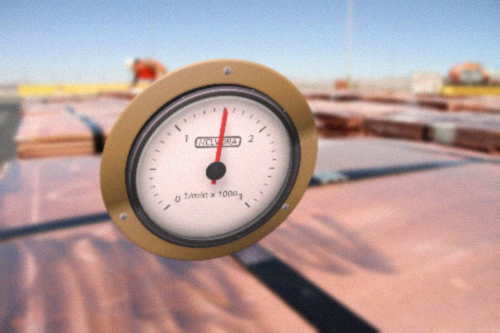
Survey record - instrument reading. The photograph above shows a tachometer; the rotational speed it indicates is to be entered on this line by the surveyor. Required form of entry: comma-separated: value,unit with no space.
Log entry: 1500,rpm
